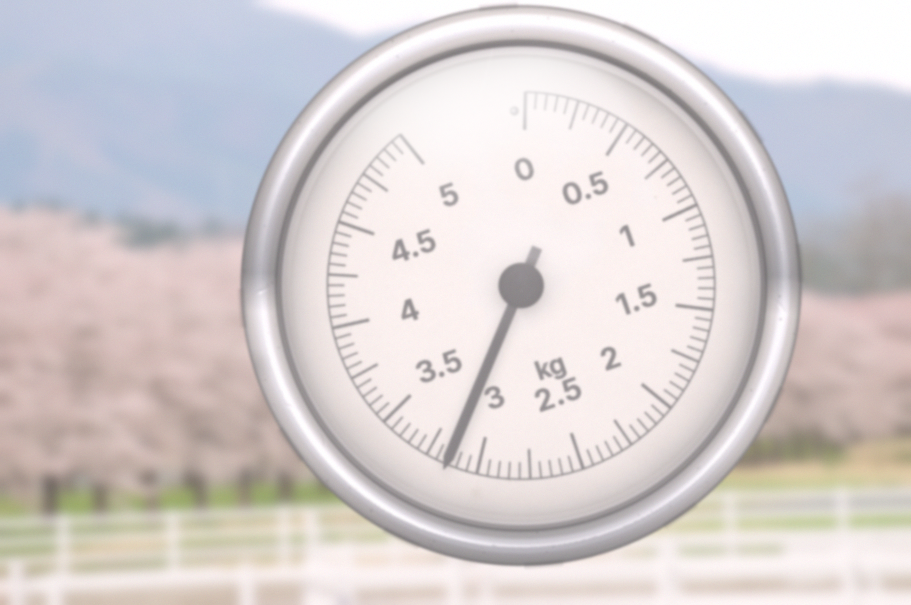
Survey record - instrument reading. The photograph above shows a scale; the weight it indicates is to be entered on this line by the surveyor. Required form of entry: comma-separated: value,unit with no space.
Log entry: 3.15,kg
